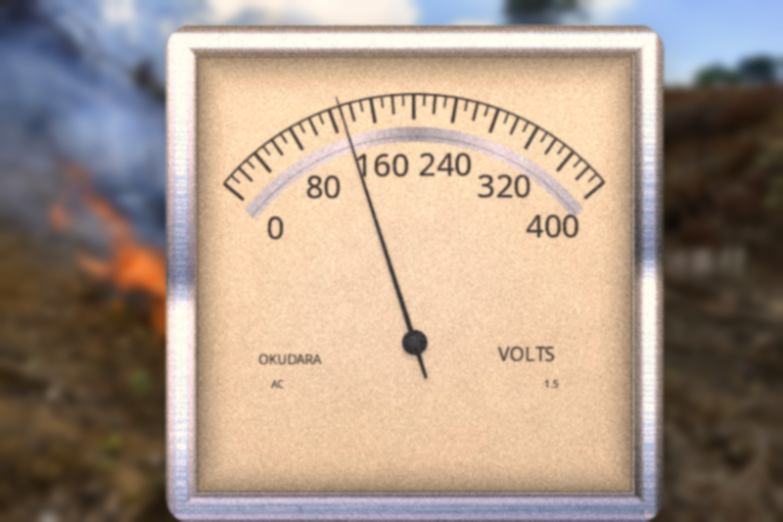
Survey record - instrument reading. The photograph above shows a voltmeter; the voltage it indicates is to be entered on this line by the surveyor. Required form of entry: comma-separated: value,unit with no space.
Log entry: 130,V
